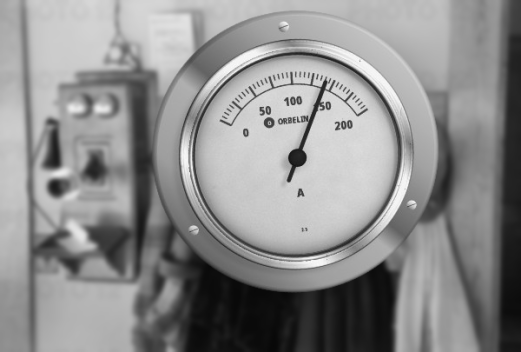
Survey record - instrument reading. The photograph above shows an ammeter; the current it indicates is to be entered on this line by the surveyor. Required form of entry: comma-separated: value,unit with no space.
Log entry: 140,A
